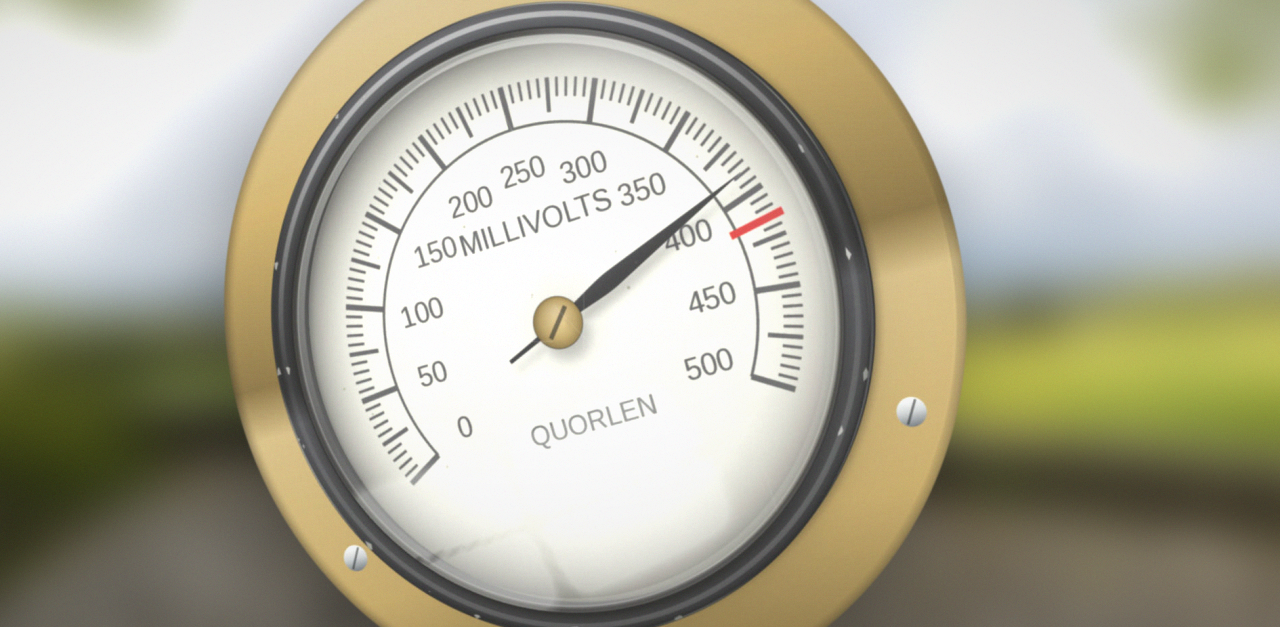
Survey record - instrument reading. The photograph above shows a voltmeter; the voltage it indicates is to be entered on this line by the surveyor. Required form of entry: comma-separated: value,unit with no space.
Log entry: 390,mV
